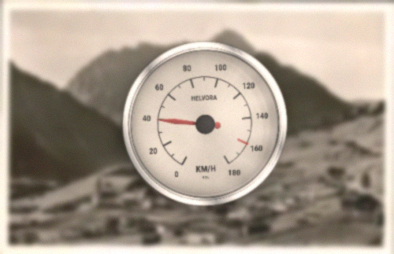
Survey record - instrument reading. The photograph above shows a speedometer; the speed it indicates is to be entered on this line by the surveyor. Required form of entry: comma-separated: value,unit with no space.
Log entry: 40,km/h
